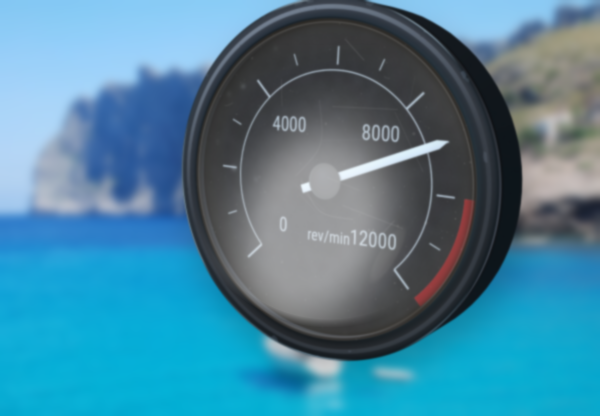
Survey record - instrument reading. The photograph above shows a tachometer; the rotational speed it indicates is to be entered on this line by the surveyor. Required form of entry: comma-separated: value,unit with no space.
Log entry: 9000,rpm
